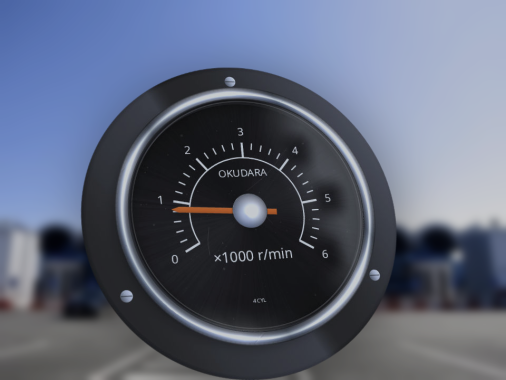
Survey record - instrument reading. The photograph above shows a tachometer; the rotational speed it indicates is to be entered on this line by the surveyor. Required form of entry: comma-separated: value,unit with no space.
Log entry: 800,rpm
